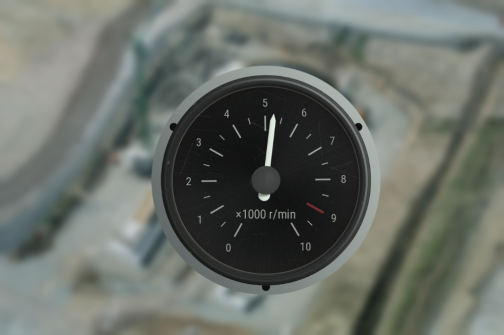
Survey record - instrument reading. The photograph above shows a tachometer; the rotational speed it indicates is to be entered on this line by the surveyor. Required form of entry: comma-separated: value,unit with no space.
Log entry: 5250,rpm
